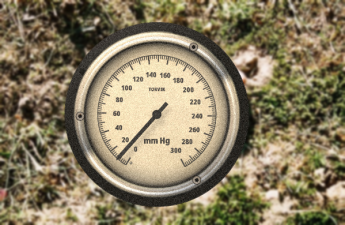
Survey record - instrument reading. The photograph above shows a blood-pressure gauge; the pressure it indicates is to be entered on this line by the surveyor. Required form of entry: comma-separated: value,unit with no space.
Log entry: 10,mmHg
